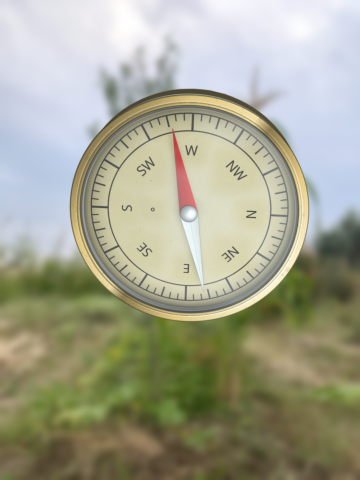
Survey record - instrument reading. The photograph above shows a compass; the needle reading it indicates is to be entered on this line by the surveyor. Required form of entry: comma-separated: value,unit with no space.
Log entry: 257.5,°
